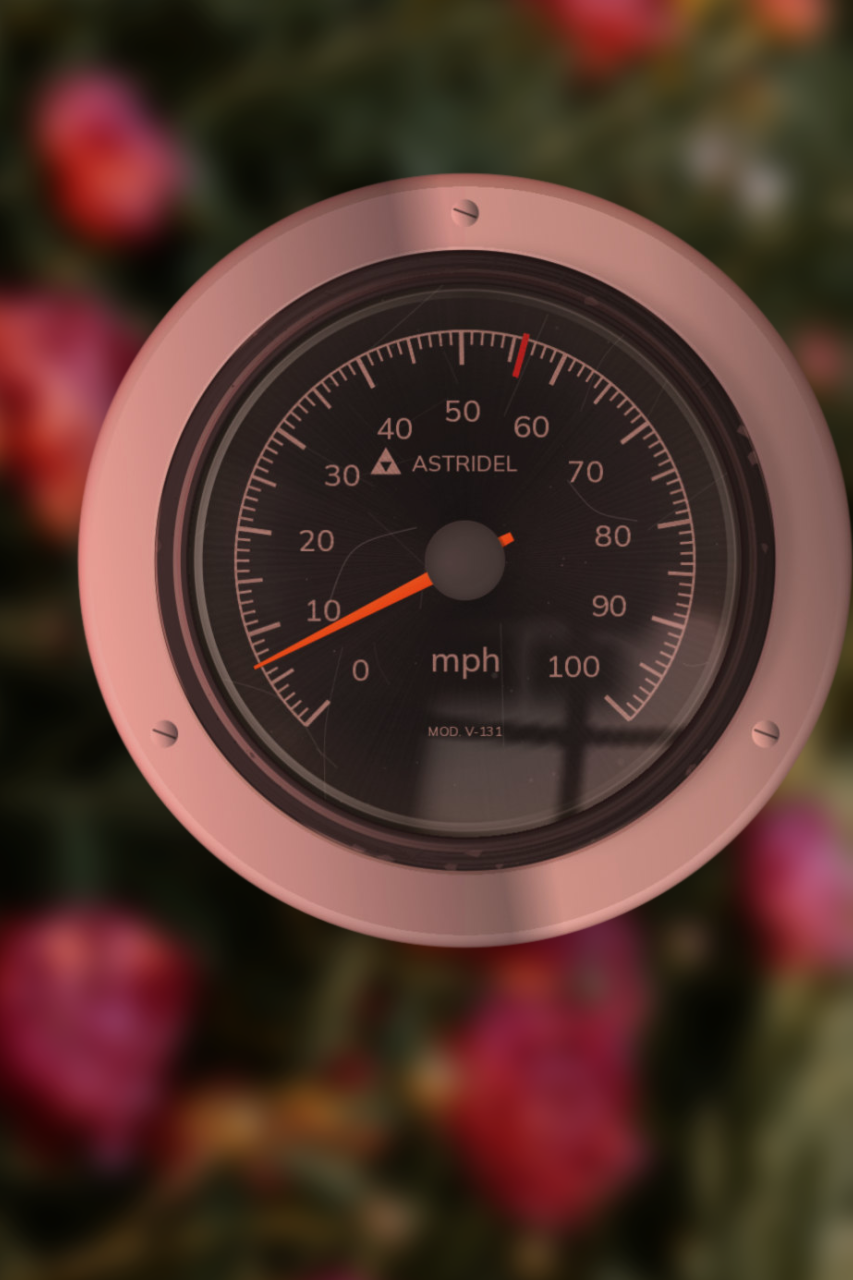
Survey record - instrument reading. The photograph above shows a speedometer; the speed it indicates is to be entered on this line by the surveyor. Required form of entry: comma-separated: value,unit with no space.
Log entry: 7,mph
